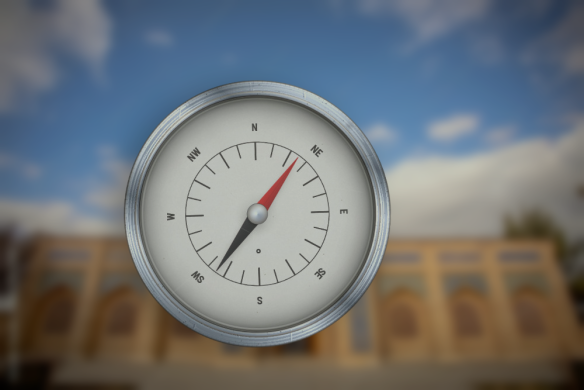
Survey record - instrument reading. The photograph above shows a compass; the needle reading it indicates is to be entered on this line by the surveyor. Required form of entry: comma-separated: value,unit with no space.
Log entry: 37.5,°
